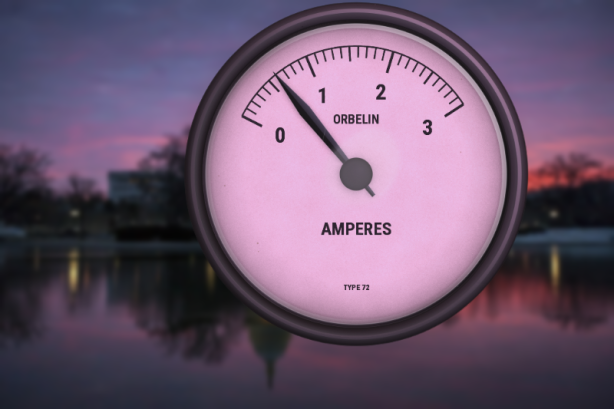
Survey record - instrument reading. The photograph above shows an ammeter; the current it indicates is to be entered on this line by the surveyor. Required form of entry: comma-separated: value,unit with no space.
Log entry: 0.6,A
